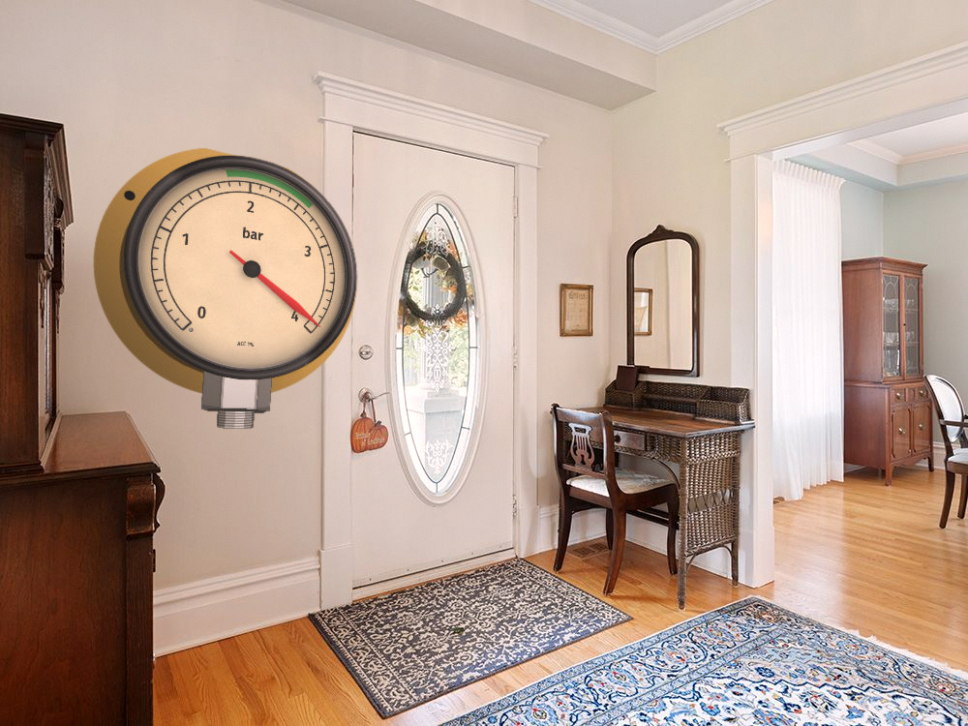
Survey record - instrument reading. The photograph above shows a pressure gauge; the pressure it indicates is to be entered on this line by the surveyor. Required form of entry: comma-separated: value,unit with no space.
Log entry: 3.9,bar
